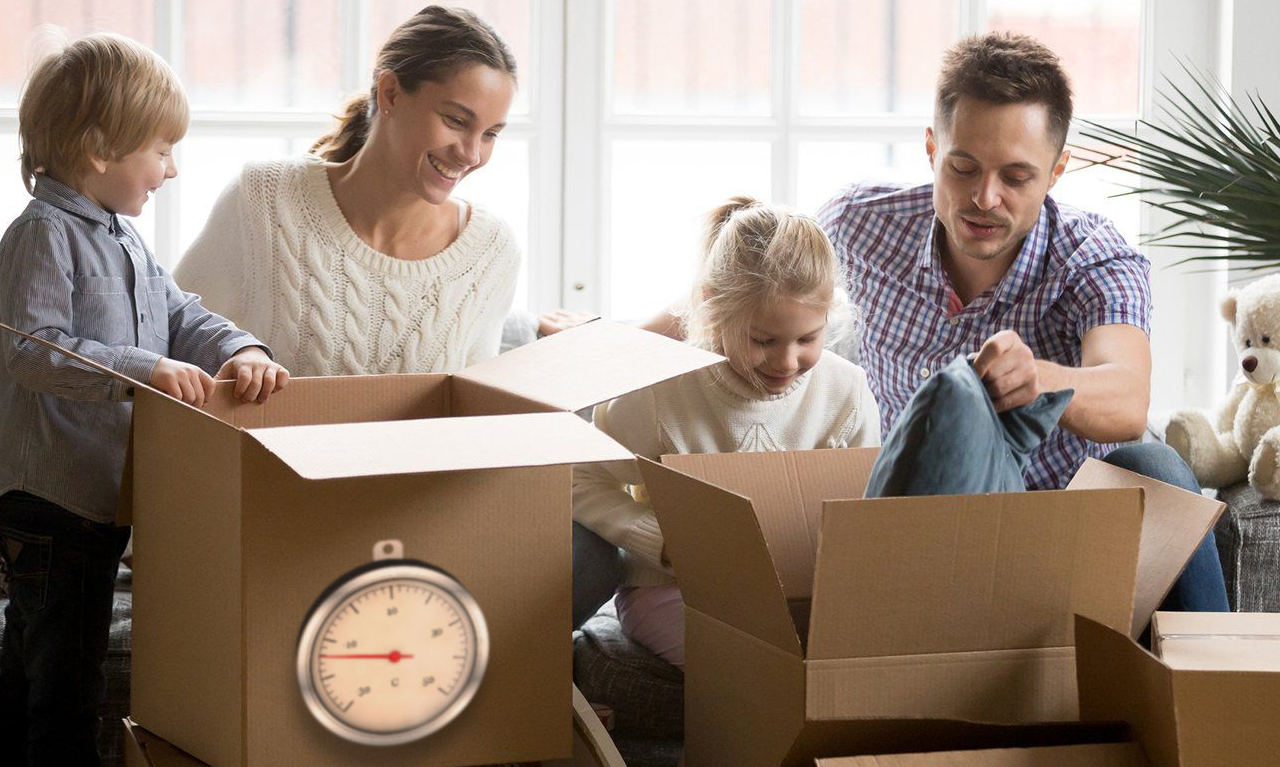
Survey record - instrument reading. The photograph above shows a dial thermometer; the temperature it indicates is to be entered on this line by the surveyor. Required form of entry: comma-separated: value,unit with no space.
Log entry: -14,°C
